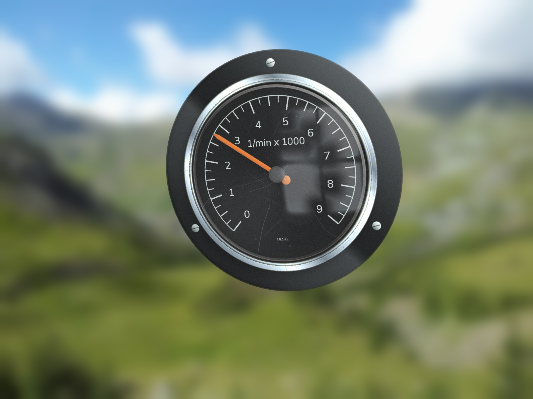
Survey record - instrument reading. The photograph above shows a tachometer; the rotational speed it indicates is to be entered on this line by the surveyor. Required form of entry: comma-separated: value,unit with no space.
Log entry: 2750,rpm
